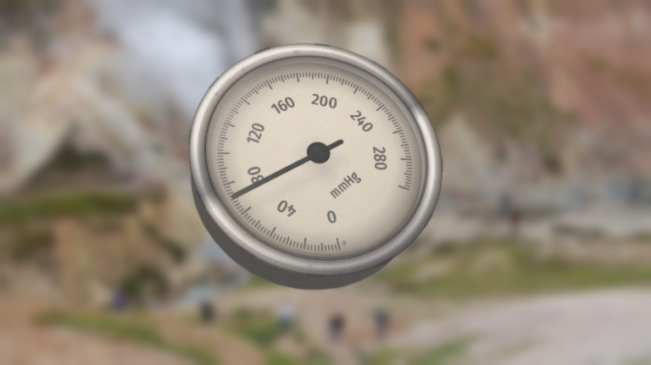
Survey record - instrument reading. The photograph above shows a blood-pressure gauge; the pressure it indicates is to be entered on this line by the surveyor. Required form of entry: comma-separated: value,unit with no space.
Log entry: 70,mmHg
